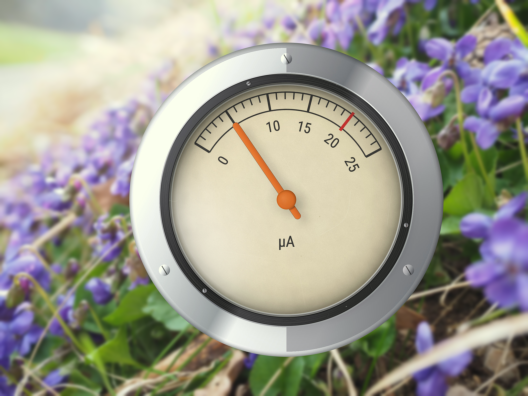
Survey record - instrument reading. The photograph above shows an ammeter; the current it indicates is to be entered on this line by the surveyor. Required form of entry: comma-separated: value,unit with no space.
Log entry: 5,µA
